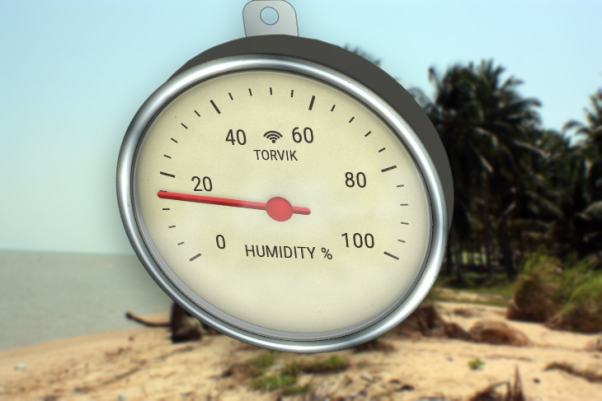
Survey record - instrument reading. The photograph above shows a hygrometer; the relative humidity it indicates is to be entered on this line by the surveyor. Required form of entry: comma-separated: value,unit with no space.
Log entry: 16,%
